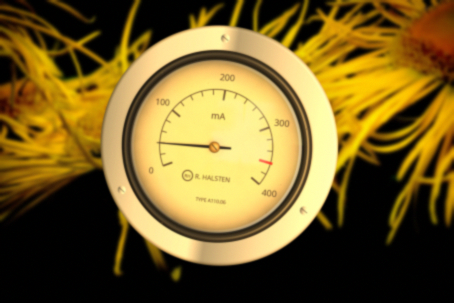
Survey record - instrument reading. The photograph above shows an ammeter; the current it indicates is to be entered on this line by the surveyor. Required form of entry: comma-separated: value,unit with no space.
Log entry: 40,mA
